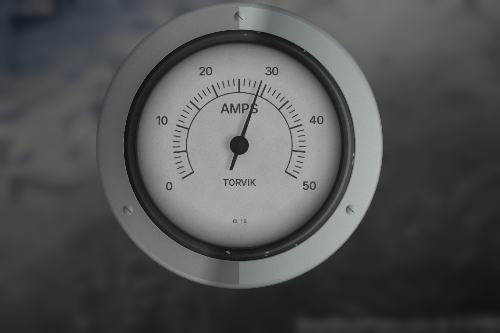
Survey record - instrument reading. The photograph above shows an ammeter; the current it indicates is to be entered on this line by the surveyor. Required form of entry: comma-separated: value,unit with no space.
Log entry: 29,A
